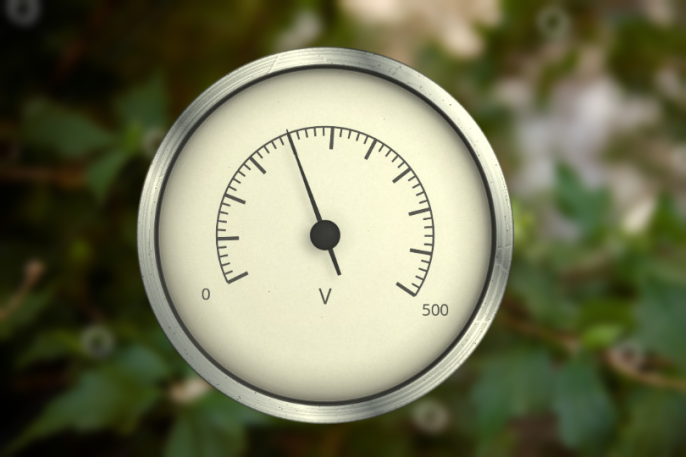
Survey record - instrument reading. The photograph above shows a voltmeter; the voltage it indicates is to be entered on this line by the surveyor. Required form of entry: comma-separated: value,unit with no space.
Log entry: 200,V
